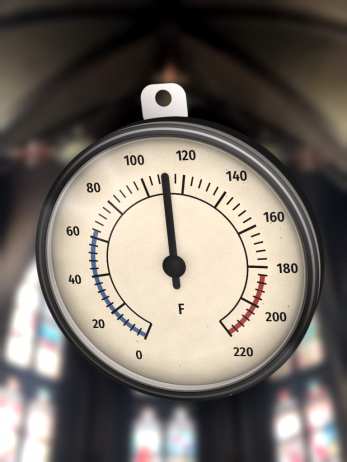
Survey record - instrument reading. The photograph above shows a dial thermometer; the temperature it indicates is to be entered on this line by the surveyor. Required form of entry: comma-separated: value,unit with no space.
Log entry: 112,°F
